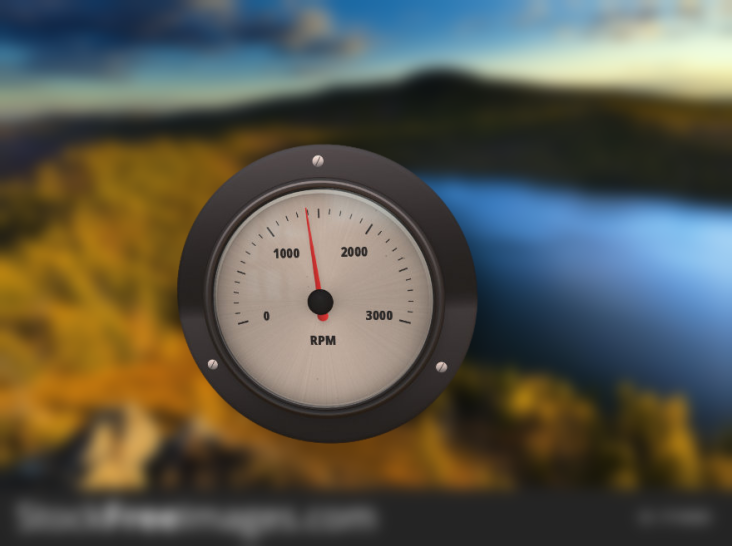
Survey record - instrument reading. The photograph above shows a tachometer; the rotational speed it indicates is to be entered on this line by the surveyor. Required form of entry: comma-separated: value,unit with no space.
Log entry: 1400,rpm
